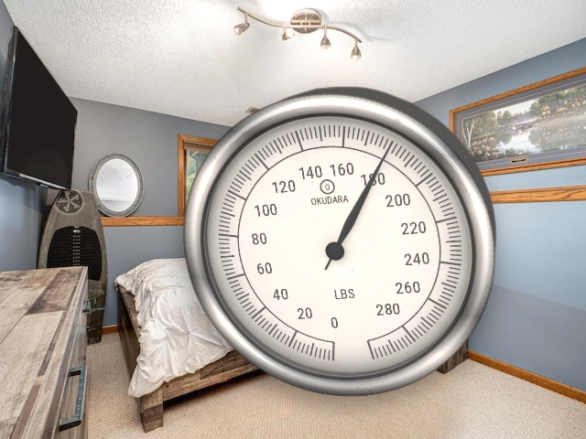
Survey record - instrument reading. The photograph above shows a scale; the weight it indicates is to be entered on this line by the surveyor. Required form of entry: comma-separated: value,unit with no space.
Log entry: 180,lb
